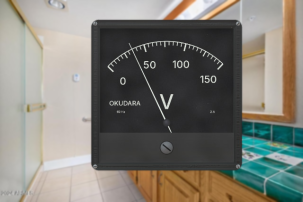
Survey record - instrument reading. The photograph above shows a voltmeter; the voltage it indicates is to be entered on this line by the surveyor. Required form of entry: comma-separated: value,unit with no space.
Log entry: 35,V
